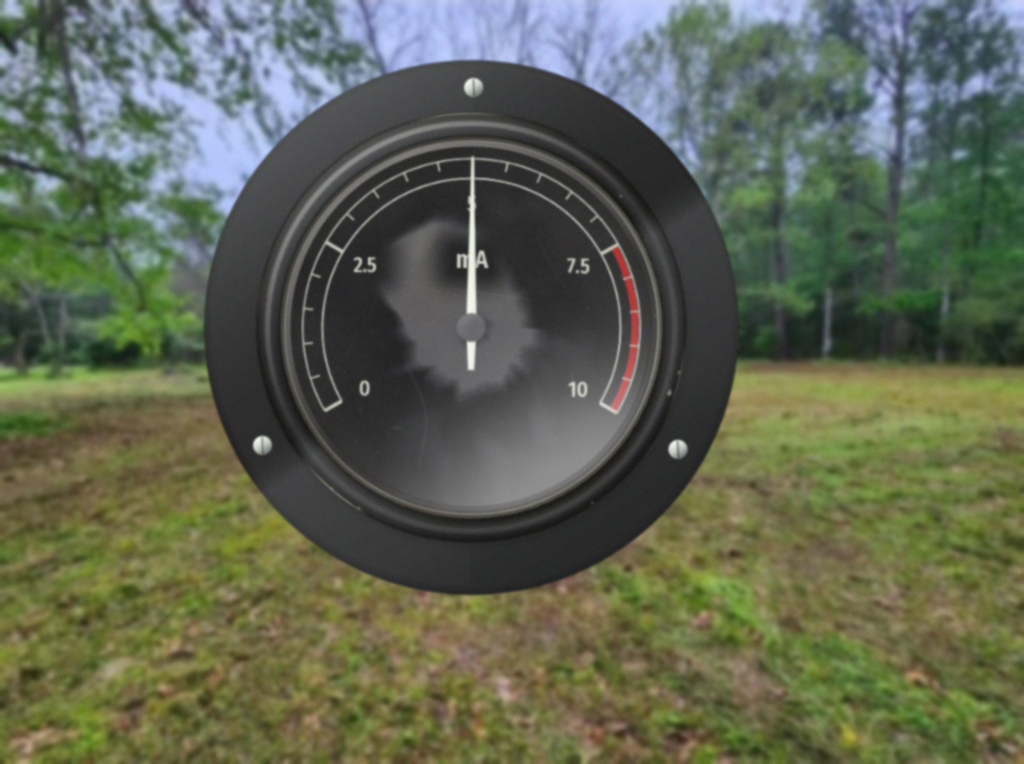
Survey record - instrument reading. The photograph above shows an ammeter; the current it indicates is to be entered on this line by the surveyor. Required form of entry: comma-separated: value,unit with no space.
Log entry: 5,mA
